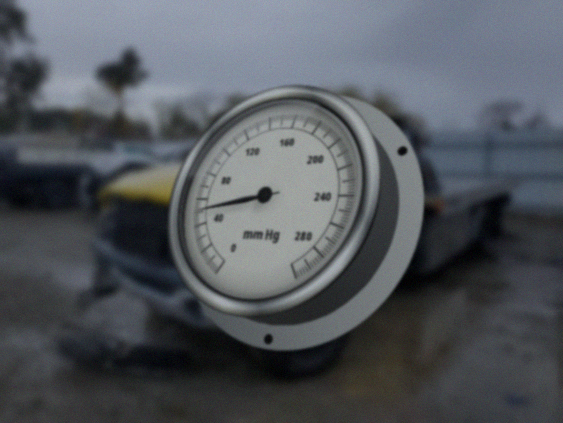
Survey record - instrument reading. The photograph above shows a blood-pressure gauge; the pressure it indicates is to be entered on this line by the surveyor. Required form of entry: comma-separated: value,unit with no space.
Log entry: 50,mmHg
